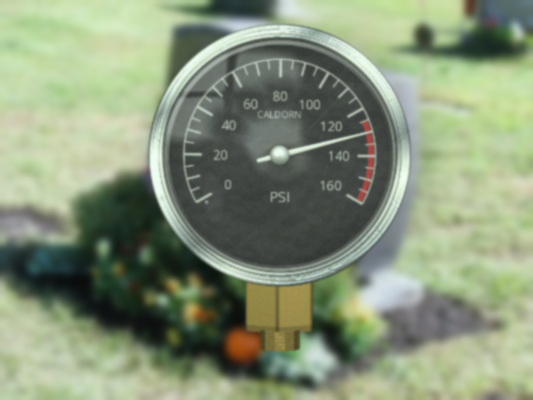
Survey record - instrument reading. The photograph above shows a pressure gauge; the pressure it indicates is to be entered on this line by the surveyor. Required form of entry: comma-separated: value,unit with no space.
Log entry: 130,psi
